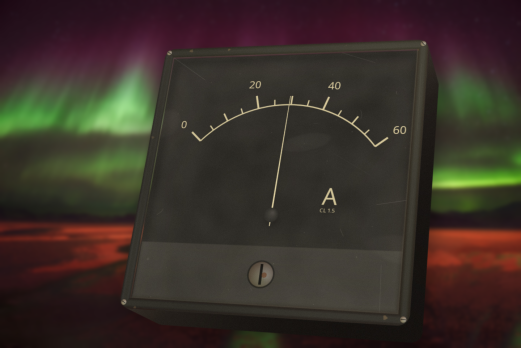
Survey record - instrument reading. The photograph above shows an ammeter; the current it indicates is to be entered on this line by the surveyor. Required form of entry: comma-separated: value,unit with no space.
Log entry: 30,A
